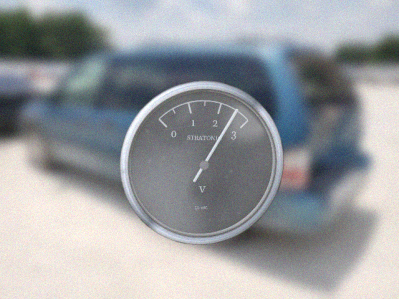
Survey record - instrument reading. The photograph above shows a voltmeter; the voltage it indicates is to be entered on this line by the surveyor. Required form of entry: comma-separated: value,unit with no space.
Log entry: 2.5,V
